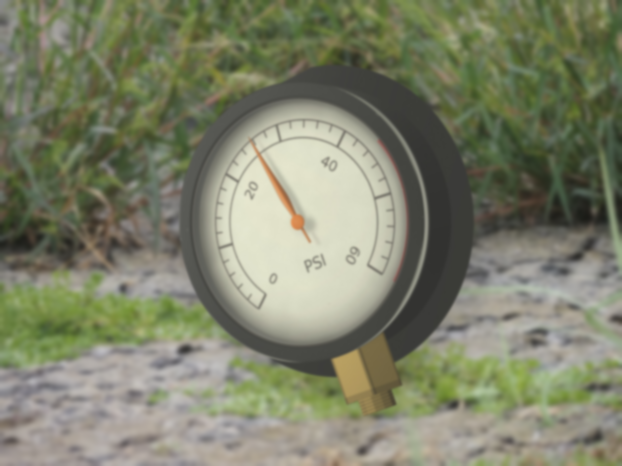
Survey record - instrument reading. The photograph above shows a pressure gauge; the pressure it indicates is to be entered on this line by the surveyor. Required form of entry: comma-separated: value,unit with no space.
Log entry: 26,psi
